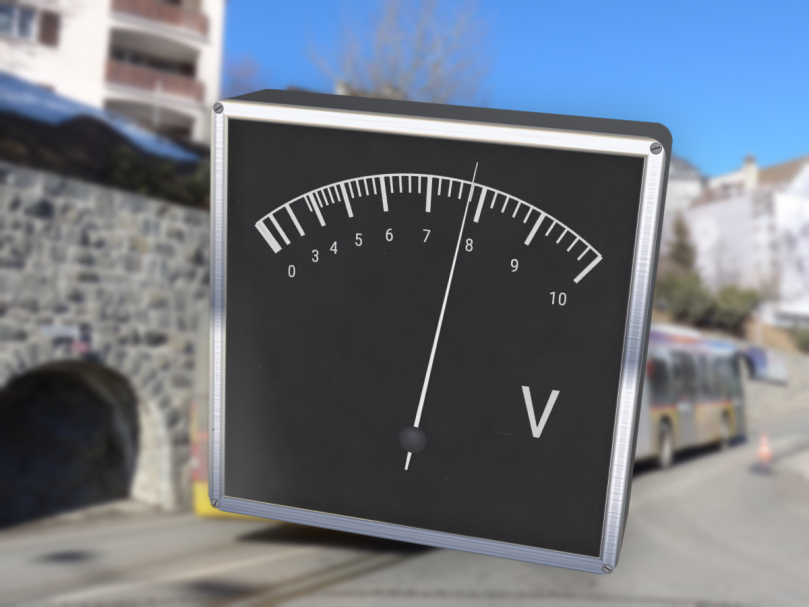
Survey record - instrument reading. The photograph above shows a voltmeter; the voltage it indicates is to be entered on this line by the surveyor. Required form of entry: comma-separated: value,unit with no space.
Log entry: 7.8,V
